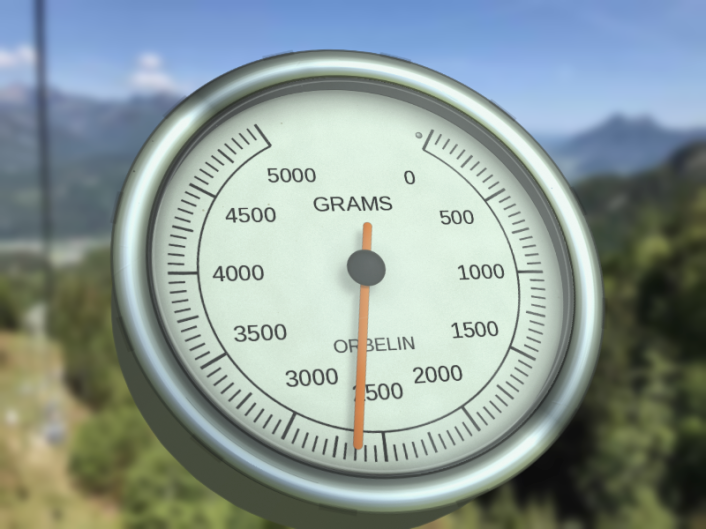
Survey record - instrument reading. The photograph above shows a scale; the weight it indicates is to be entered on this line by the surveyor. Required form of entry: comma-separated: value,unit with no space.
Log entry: 2650,g
